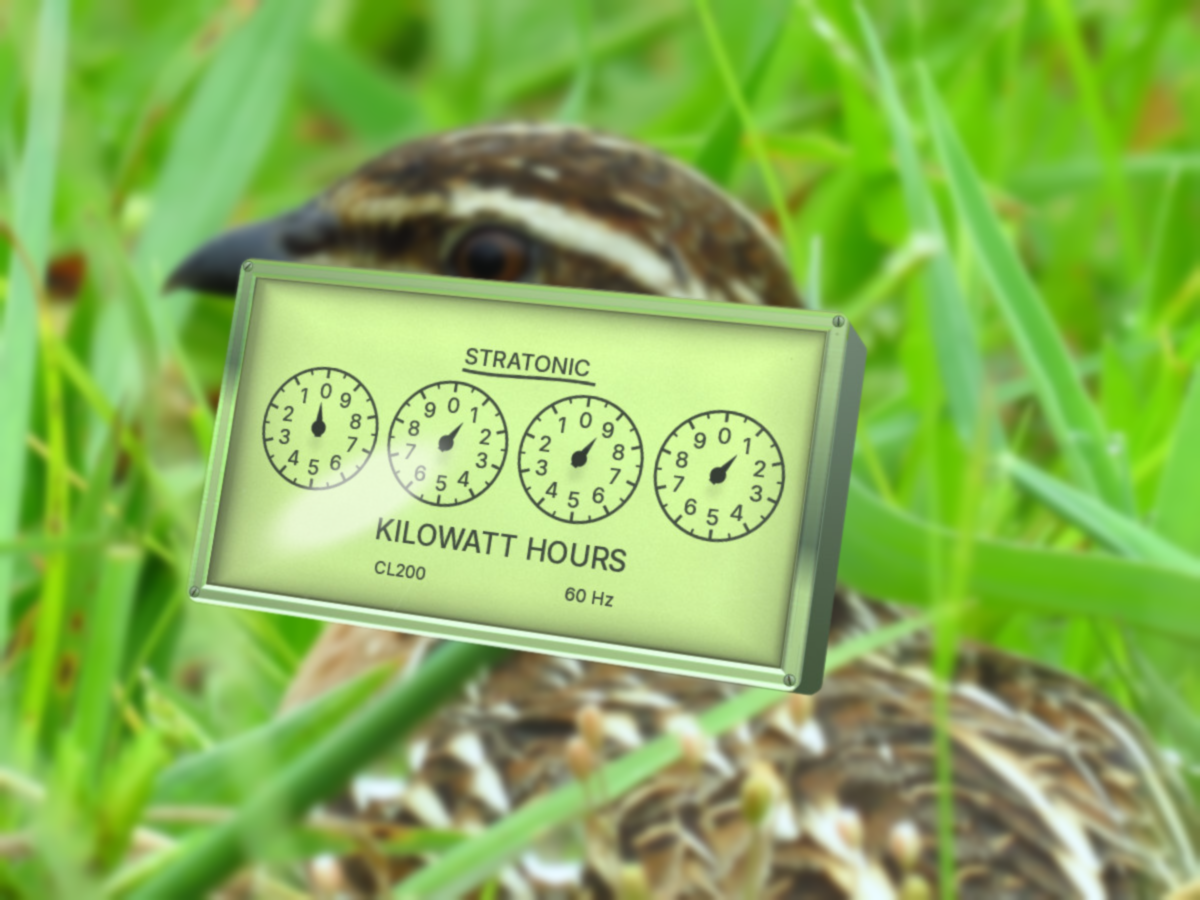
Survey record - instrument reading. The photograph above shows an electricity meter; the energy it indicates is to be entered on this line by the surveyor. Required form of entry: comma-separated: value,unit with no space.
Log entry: 91,kWh
